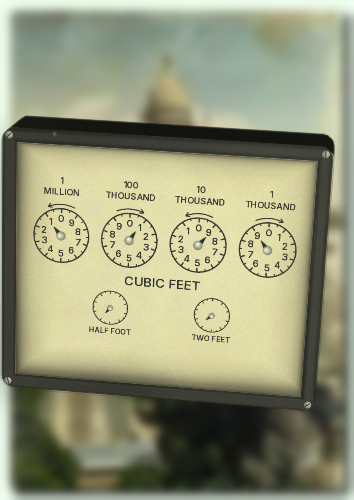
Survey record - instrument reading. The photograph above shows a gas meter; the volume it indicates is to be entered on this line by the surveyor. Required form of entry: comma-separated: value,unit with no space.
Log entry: 108900,ft³
